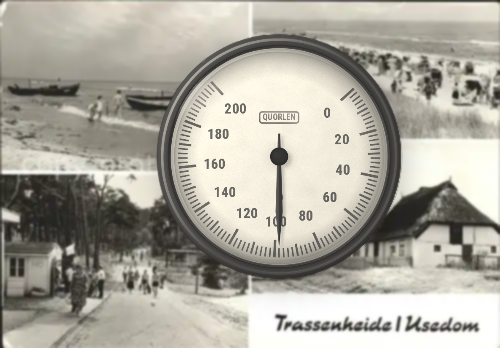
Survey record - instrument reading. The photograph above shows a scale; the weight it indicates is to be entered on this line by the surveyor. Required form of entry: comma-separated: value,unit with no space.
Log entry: 98,lb
